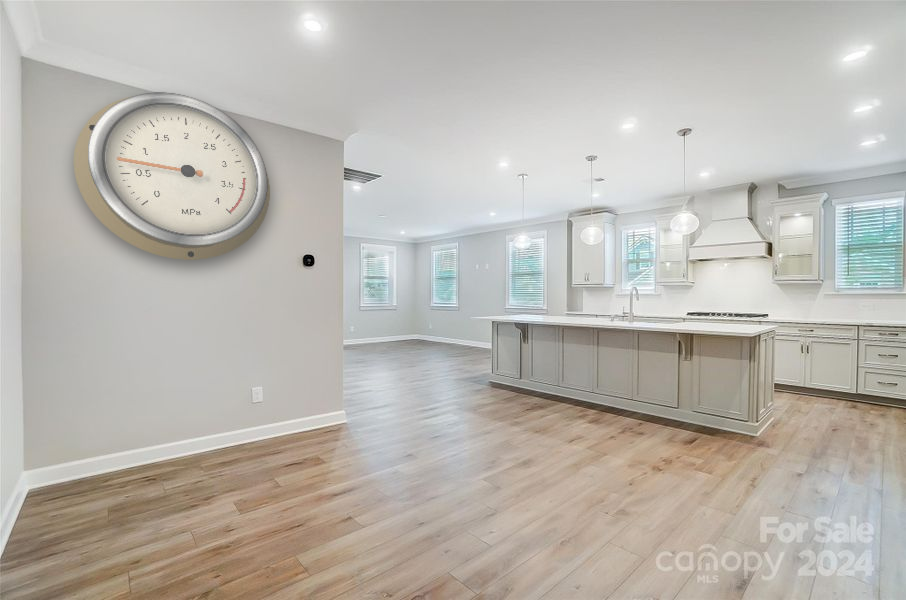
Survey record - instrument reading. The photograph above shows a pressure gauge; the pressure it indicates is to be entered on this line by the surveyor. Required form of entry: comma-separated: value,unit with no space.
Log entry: 0.7,MPa
